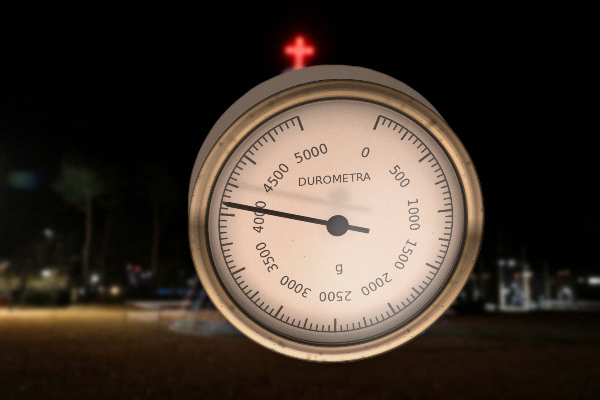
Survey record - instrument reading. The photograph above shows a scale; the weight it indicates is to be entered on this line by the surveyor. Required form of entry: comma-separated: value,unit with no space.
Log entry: 4100,g
